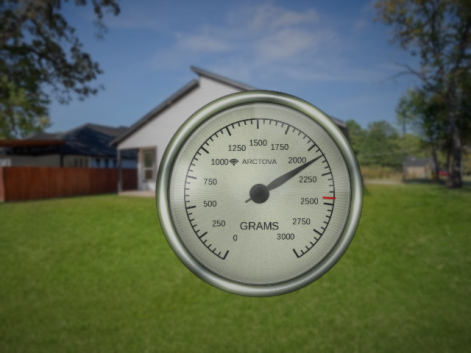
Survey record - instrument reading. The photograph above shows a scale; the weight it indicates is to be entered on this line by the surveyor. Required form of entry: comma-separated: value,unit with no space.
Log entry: 2100,g
